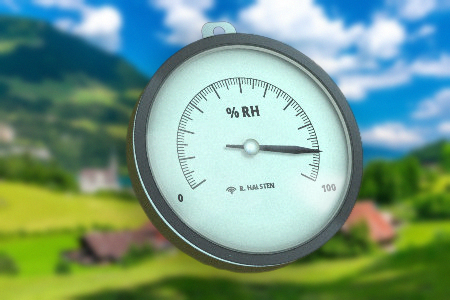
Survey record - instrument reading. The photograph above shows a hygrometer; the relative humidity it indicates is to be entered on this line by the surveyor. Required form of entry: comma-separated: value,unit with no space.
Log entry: 90,%
